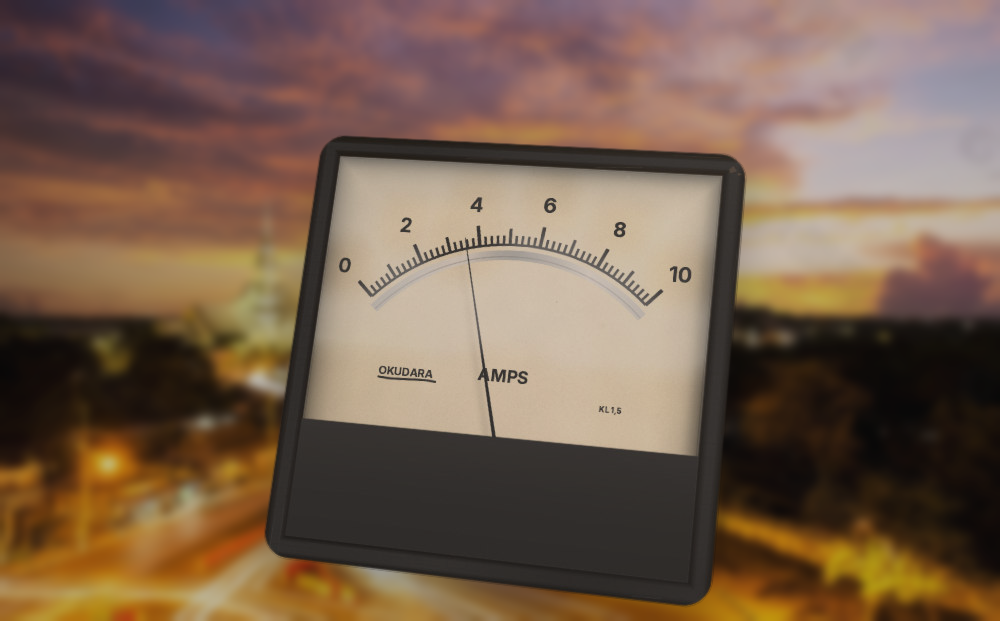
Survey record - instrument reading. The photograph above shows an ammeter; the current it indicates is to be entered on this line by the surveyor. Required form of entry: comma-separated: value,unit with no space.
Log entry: 3.6,A
